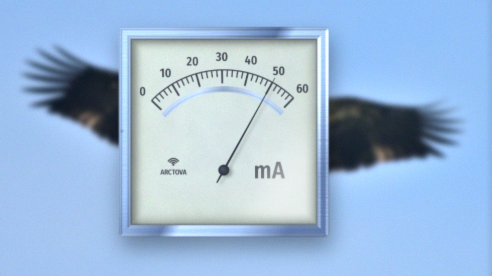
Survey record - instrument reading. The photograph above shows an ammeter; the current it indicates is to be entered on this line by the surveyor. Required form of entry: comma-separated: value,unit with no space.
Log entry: 50,mA
